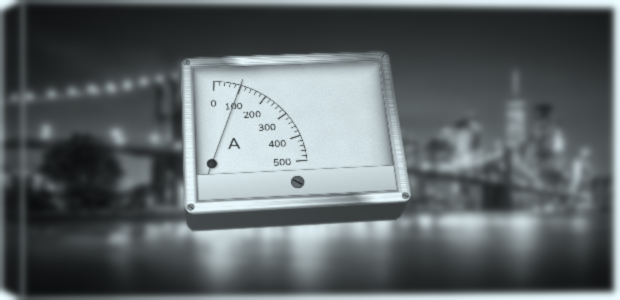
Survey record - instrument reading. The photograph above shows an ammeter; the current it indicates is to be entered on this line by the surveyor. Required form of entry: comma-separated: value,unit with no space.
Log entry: 100,A
